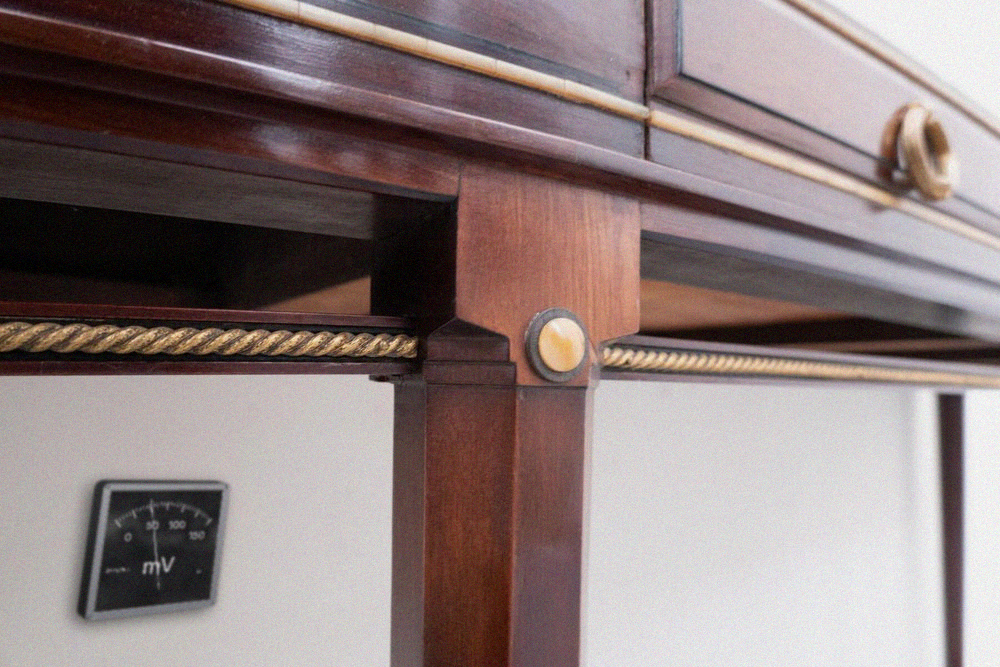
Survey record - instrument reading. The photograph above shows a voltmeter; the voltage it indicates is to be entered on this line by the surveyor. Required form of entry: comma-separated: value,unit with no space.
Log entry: 50,mV
